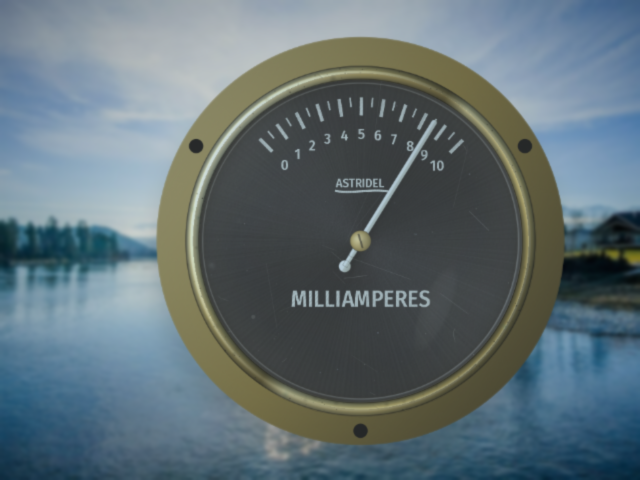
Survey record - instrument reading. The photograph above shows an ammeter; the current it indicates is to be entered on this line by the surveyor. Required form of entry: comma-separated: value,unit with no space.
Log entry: 8.5,mA
